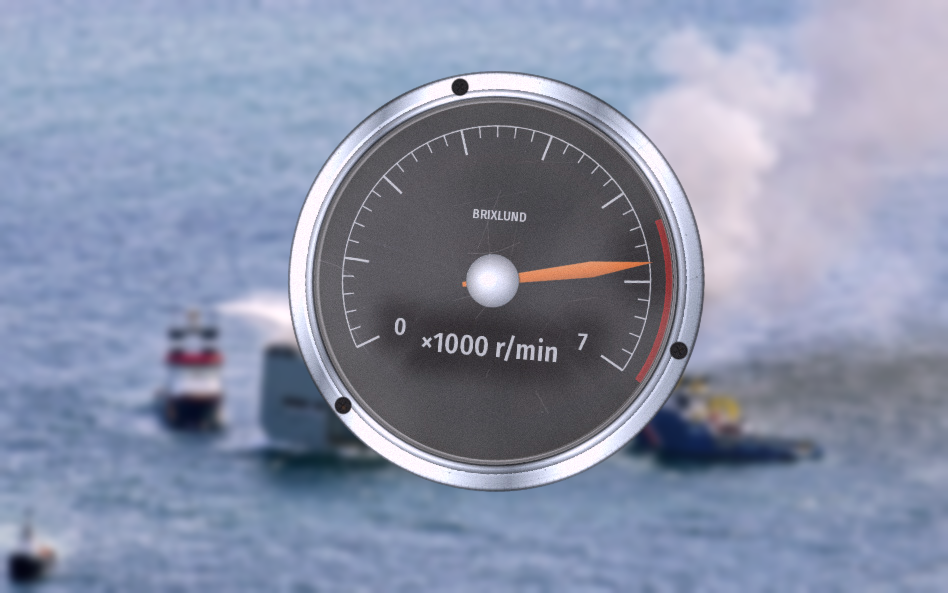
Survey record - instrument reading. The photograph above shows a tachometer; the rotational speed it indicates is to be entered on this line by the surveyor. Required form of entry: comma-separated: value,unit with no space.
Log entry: 5800,rpm
